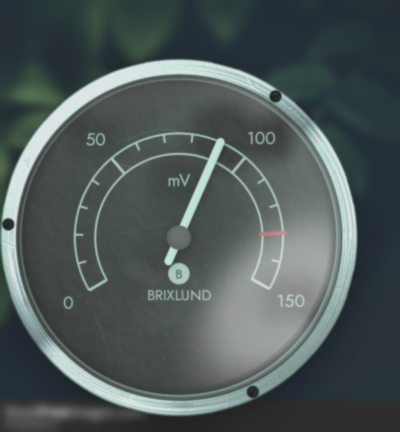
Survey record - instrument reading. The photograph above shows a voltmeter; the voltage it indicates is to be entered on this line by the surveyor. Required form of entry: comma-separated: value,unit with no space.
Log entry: 90,mV
